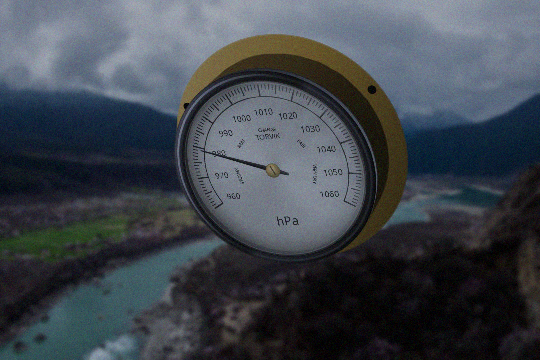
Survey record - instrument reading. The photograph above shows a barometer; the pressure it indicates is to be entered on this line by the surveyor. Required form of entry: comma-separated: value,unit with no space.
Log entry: 980,hPa
